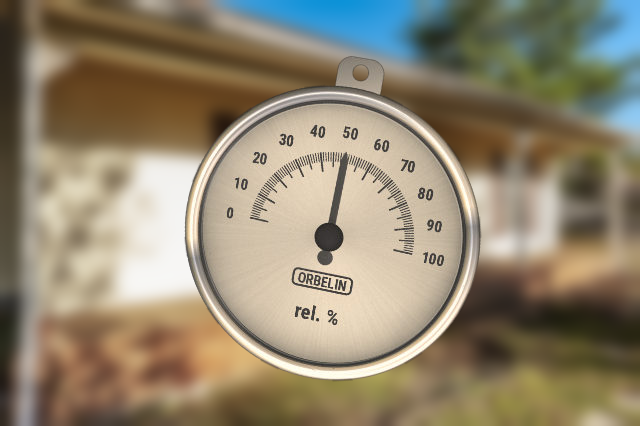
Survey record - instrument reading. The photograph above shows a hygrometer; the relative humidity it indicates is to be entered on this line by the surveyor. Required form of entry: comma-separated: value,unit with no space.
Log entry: 50,%
